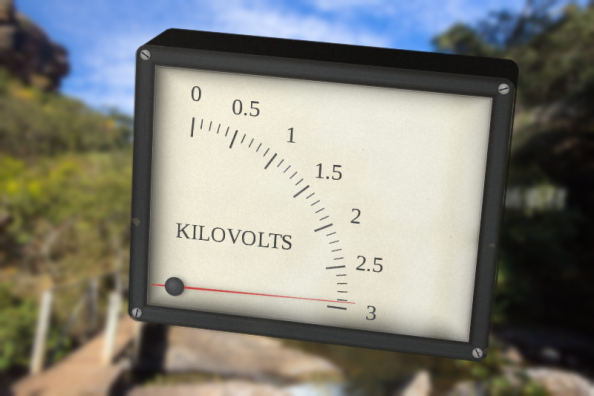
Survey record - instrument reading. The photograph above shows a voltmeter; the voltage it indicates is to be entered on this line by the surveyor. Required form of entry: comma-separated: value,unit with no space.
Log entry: 2.9,kV
